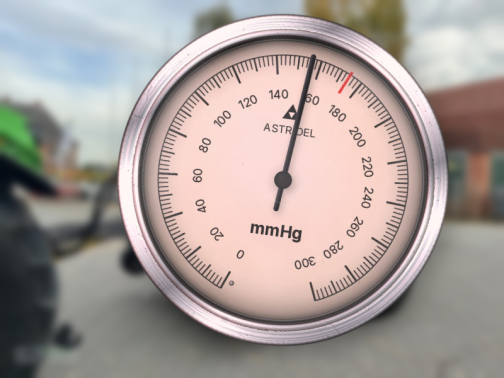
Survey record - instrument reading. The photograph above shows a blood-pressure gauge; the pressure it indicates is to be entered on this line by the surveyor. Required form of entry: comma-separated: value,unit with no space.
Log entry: 156,mmHg
